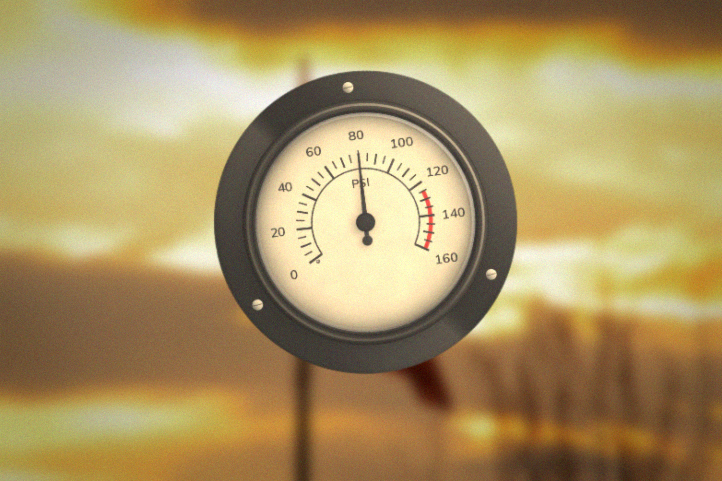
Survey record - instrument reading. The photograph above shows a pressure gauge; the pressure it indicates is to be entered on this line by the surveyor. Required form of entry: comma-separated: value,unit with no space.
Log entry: 80,psi
